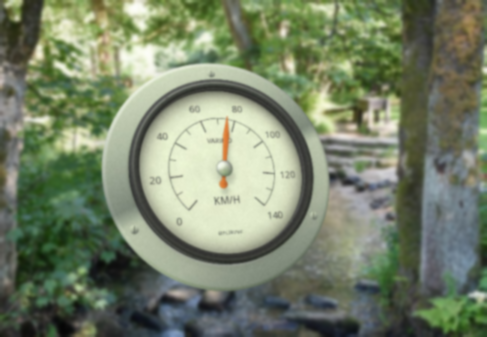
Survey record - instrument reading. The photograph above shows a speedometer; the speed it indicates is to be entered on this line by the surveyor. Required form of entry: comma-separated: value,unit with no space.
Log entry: 75,km/h
